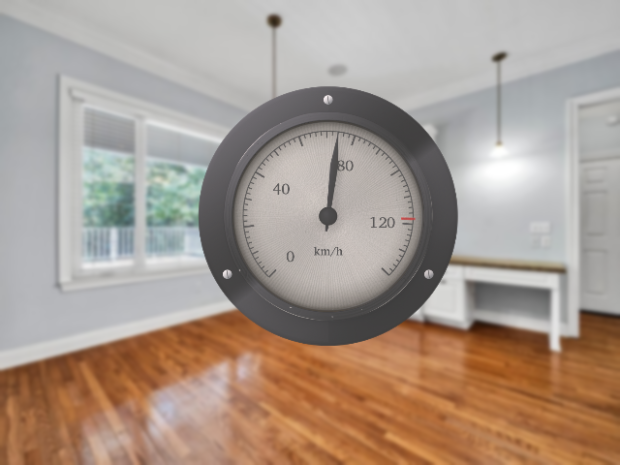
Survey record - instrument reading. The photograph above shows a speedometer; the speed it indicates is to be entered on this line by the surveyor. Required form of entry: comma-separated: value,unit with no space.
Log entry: 74,km/h
